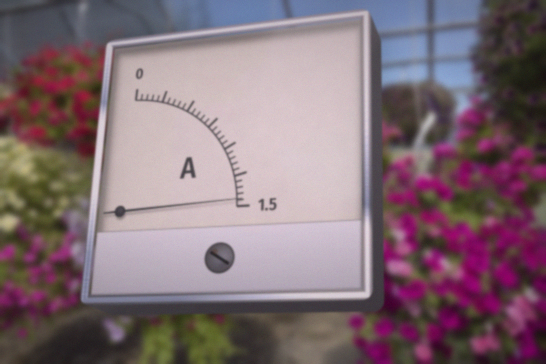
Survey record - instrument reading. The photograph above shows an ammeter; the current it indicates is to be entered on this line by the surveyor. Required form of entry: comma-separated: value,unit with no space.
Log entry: 1.45,A
